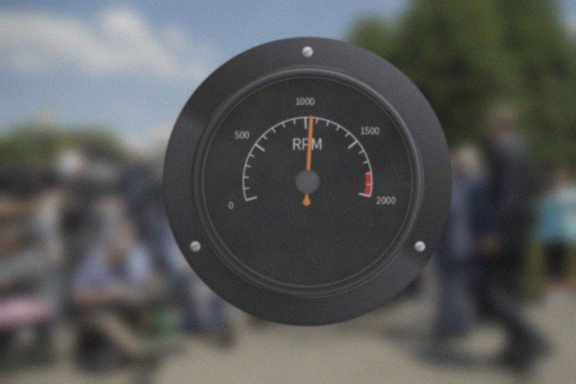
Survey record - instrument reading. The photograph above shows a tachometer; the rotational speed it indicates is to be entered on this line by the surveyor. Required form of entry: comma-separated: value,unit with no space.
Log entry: 1050,rpm
